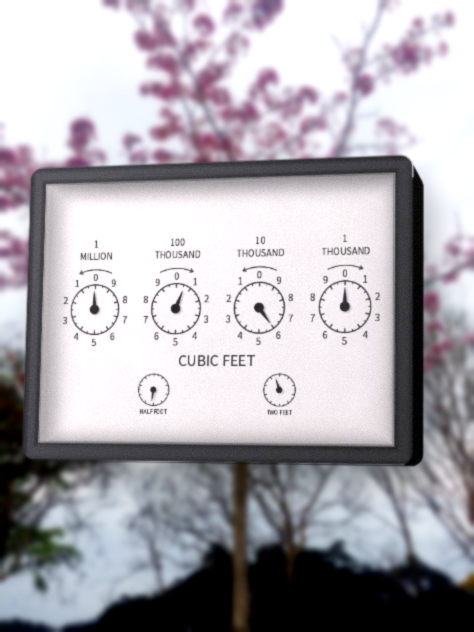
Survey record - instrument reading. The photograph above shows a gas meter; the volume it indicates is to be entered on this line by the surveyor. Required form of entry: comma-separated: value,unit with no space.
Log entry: 6000,ft³
